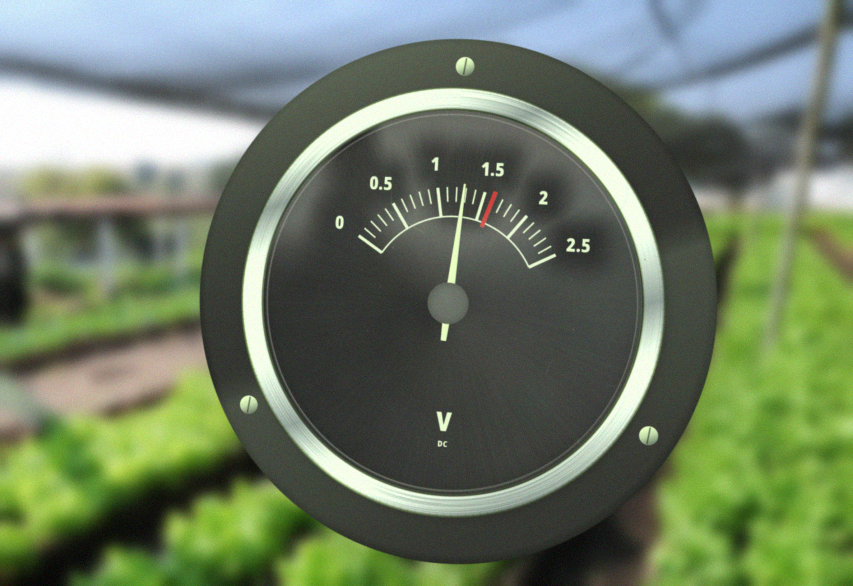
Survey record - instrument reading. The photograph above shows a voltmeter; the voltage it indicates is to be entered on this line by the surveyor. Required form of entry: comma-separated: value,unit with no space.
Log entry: 1.3,V
